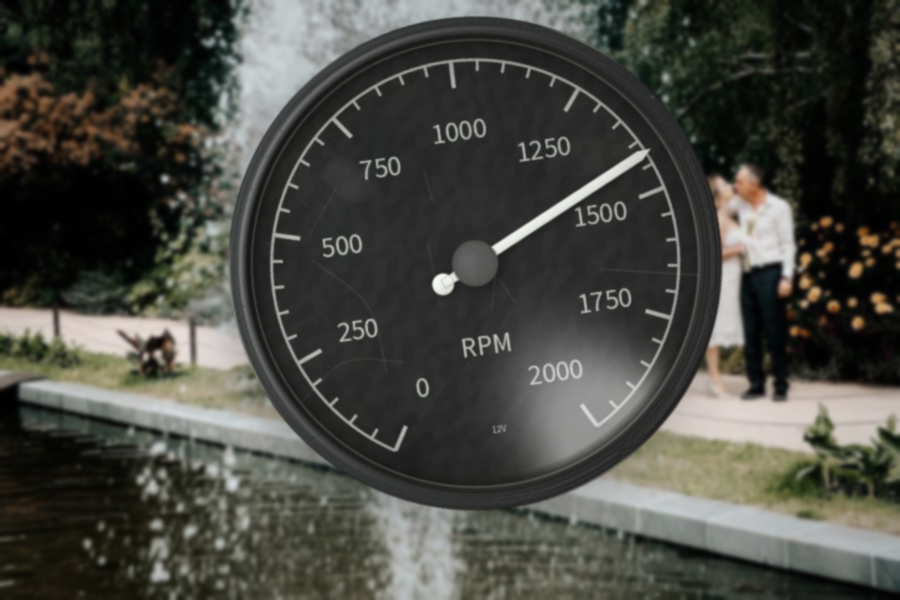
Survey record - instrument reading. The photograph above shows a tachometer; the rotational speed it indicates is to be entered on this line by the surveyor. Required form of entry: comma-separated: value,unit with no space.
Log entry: 1425,rpm
